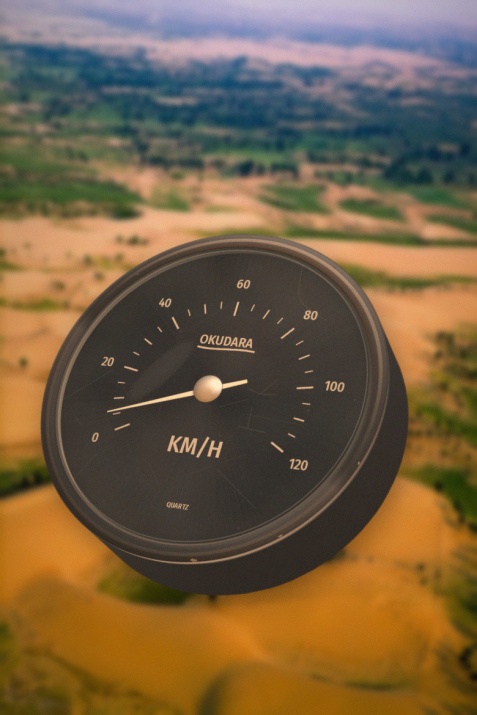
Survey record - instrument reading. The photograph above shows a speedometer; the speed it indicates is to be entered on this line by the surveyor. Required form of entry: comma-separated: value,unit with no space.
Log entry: 5,km/h
